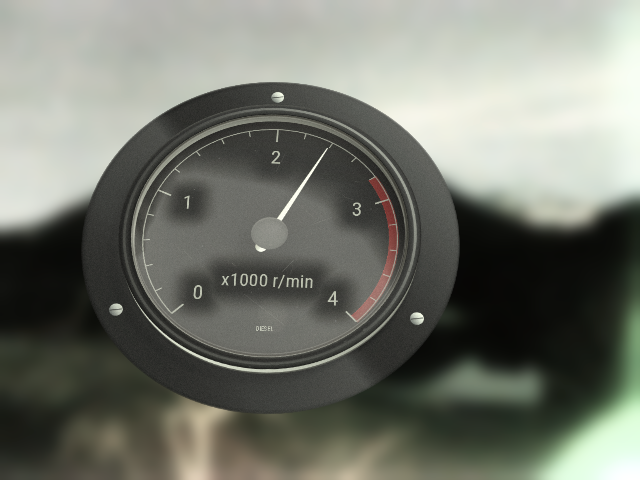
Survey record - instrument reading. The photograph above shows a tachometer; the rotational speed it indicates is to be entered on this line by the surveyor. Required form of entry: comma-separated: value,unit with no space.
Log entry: 2400,rpm
